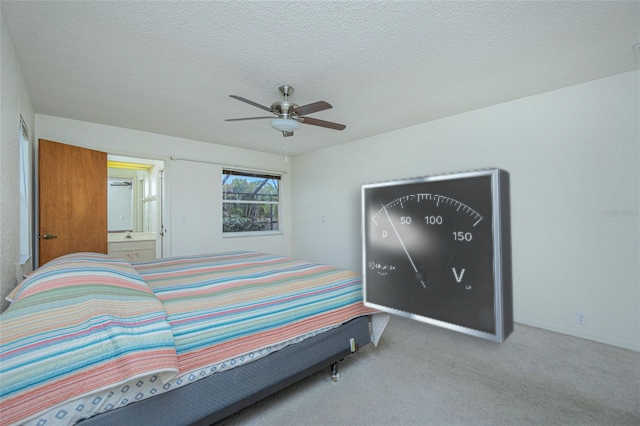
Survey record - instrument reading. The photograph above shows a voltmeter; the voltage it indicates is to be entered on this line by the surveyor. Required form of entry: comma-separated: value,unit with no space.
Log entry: 25,V
